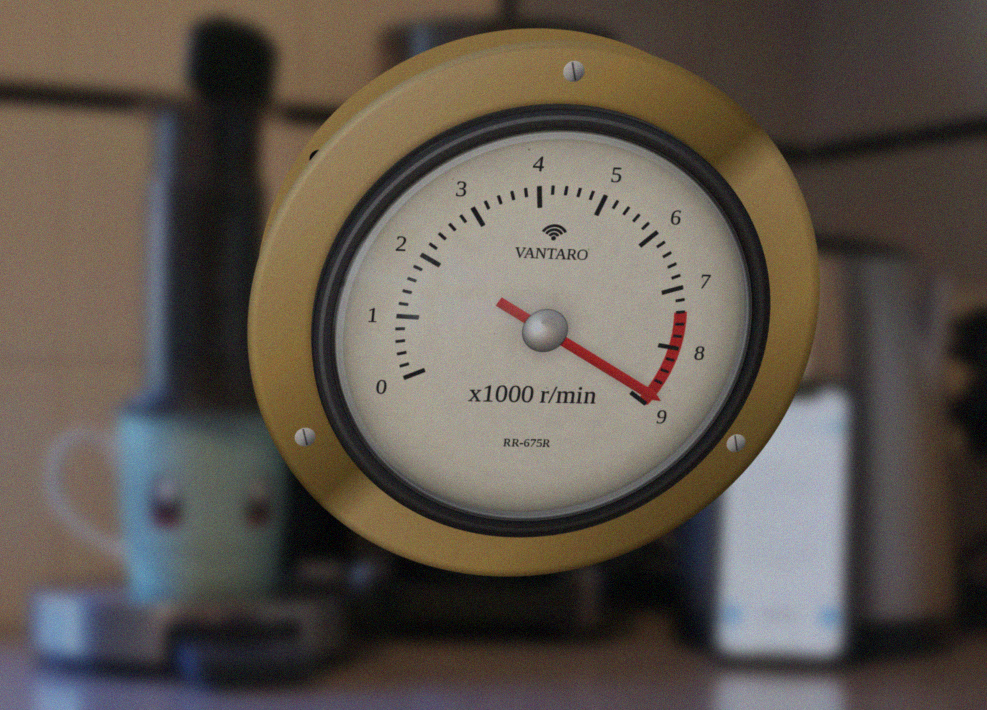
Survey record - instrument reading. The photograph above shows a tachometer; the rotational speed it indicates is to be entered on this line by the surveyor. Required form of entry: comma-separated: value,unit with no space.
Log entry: 8800,rpm
